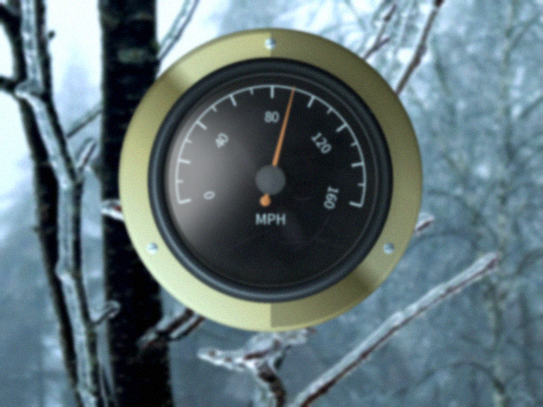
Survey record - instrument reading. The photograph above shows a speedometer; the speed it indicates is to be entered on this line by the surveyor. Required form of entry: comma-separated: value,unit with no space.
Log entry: 90,mph
